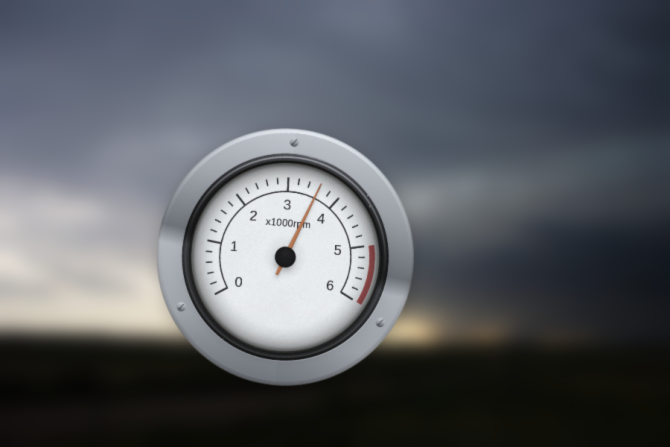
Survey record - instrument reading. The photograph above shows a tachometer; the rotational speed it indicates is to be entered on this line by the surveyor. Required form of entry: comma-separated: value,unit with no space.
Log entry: 3600,rpm
